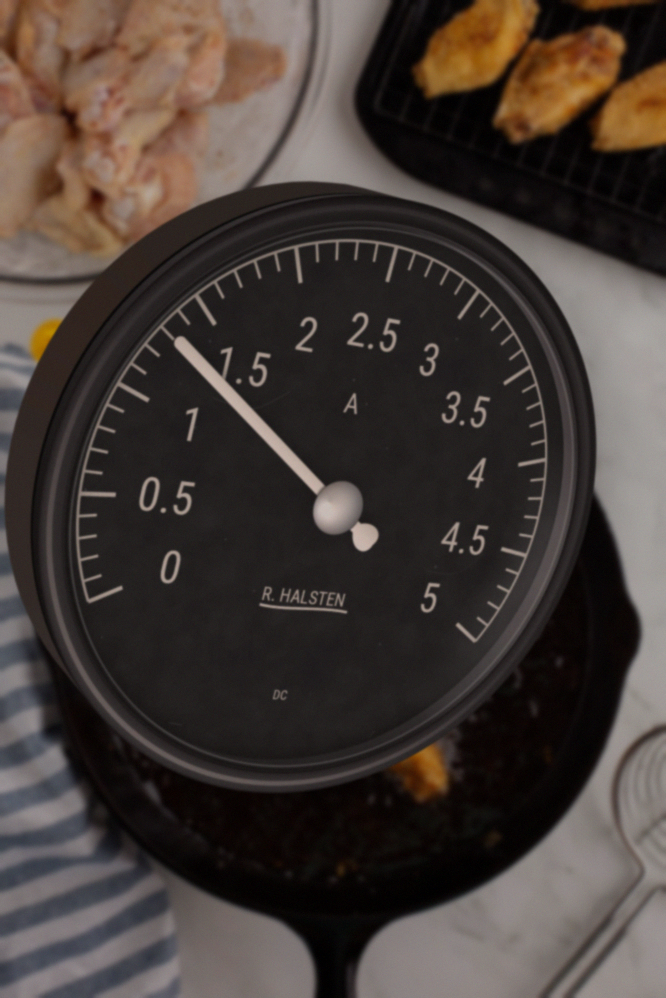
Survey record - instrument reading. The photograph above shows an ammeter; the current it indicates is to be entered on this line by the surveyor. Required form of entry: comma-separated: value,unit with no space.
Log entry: 1.3,A
